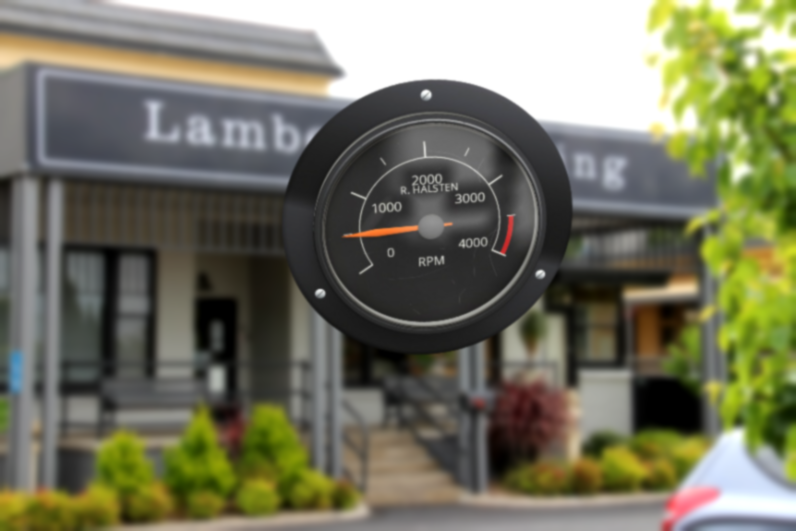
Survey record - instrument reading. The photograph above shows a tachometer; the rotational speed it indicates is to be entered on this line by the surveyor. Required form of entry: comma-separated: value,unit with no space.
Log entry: 500,rpm
